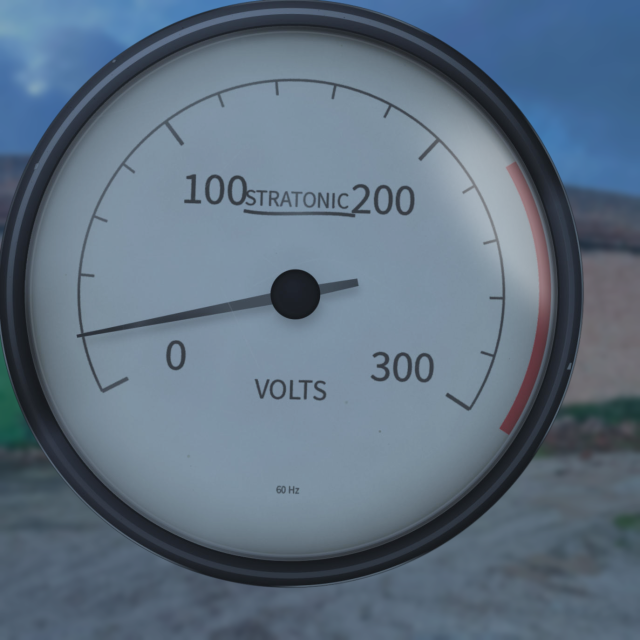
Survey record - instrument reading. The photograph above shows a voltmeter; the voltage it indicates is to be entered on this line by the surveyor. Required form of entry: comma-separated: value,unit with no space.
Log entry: 20,V
